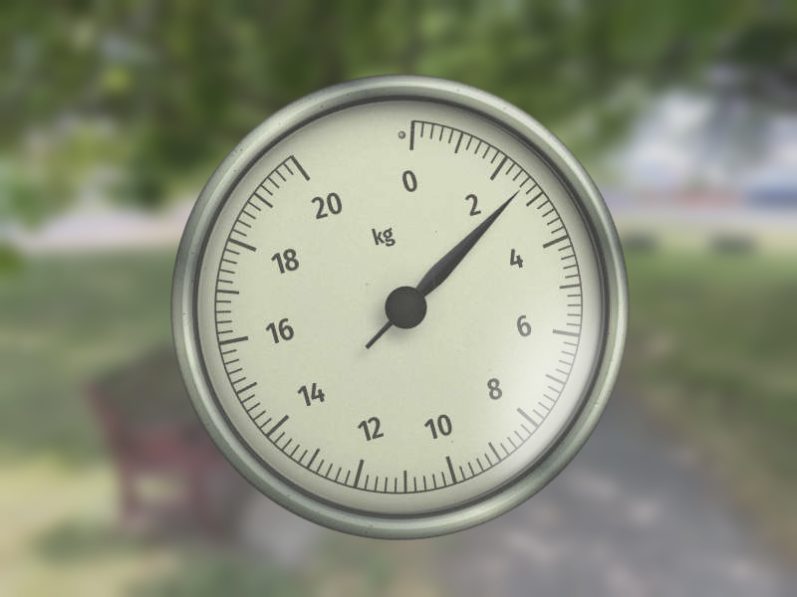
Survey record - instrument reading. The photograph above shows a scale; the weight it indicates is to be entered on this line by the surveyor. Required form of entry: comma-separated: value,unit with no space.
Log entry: 2.6,kg
